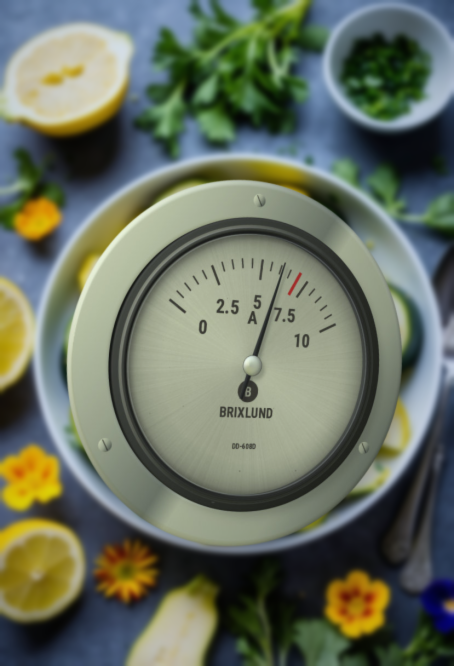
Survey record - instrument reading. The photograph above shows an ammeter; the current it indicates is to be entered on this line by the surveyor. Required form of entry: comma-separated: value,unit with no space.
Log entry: 6,A
